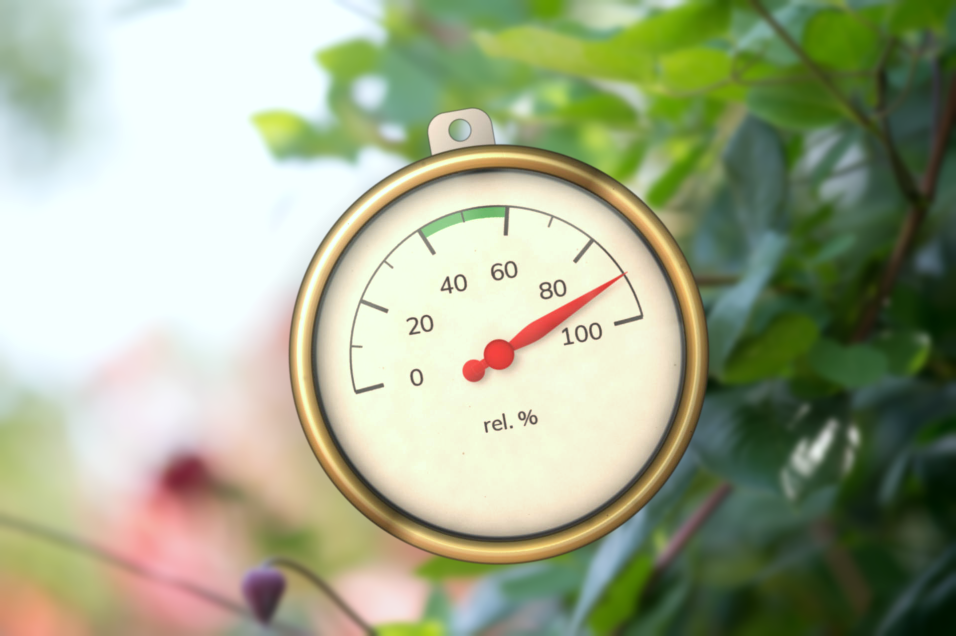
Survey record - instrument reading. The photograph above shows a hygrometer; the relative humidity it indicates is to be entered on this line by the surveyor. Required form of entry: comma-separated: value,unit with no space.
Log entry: 90,%
